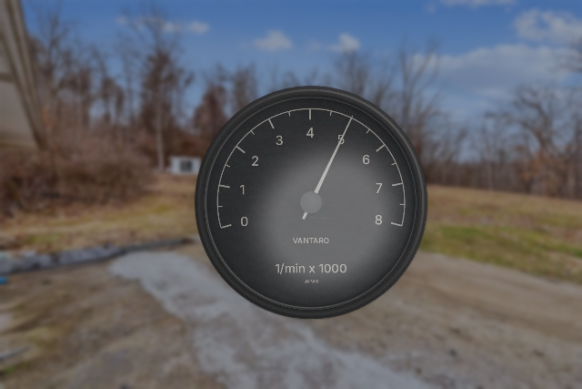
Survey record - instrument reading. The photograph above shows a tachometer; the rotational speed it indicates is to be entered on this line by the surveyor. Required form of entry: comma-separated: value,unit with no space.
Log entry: 5000,rpm
